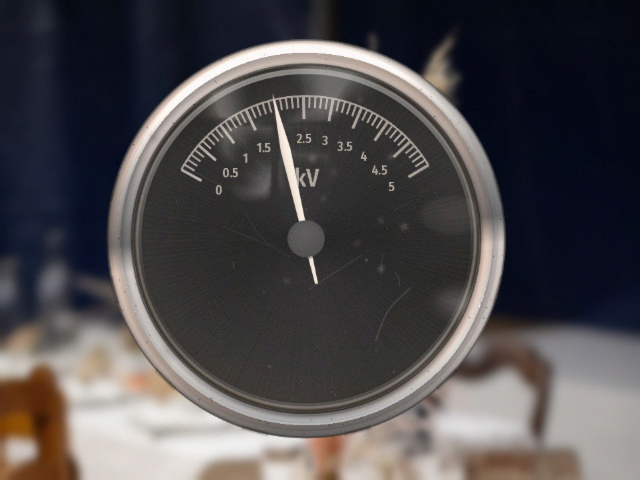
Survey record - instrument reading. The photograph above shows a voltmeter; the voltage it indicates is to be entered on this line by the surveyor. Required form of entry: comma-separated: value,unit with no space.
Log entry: 2,kV
